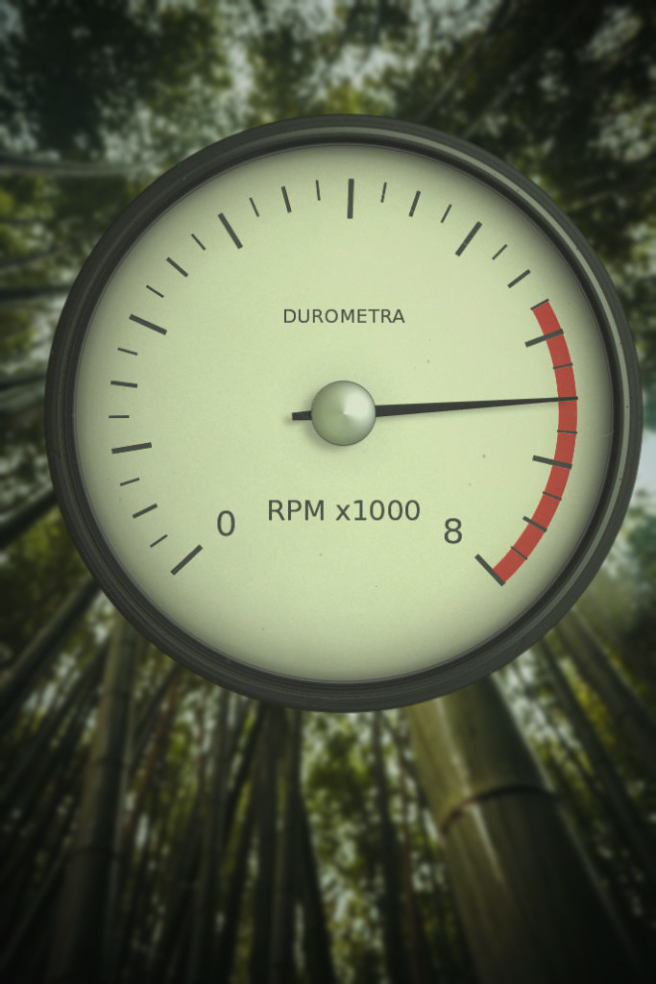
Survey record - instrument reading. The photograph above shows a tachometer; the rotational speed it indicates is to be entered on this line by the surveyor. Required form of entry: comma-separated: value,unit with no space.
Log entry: 6500,rpm
